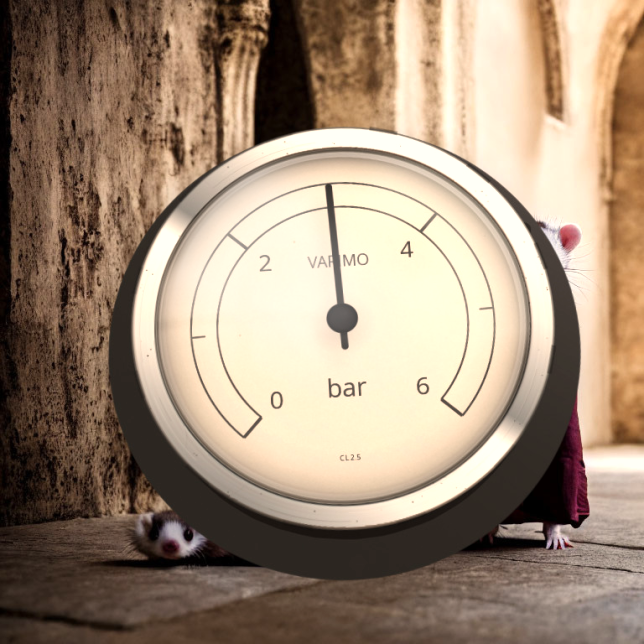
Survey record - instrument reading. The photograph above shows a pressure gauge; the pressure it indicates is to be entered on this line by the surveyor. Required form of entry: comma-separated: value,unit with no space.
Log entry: 3,bar
